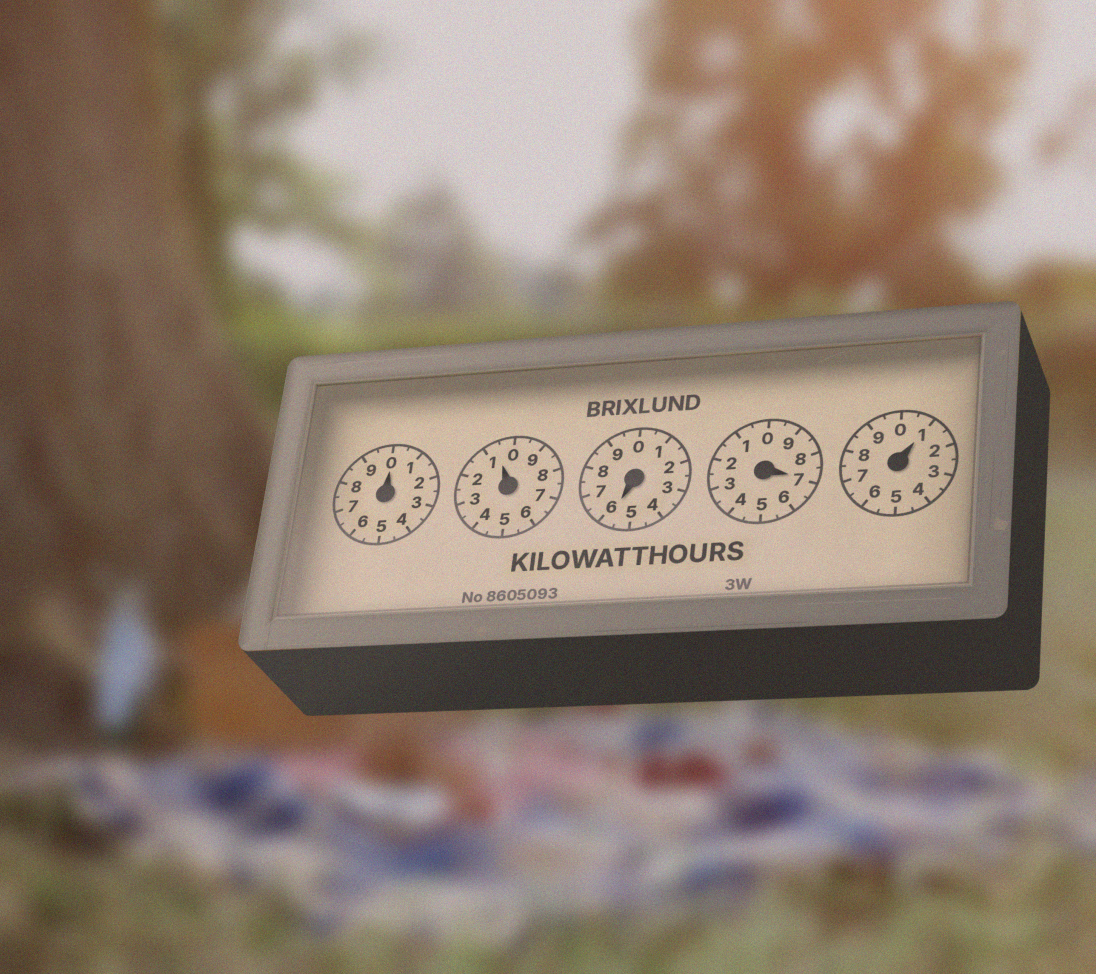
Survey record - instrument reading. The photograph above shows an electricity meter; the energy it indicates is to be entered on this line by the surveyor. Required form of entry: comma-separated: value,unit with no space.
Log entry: 571,kWh
